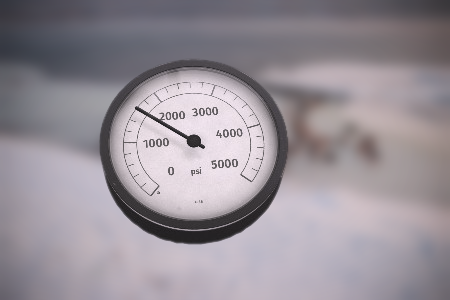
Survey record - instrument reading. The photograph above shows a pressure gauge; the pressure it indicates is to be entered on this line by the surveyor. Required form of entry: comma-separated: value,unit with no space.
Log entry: 1600,psi
